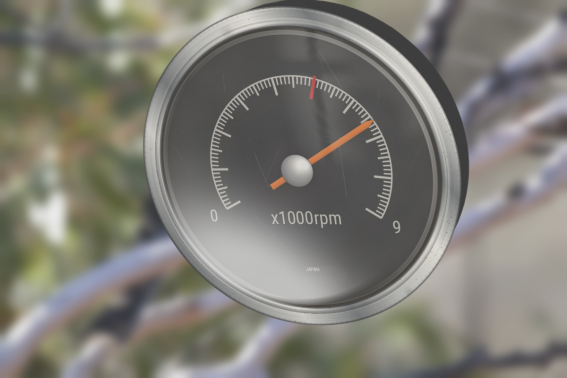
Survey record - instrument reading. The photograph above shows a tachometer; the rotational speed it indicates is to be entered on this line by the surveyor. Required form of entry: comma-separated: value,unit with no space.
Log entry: 6600,rpm
